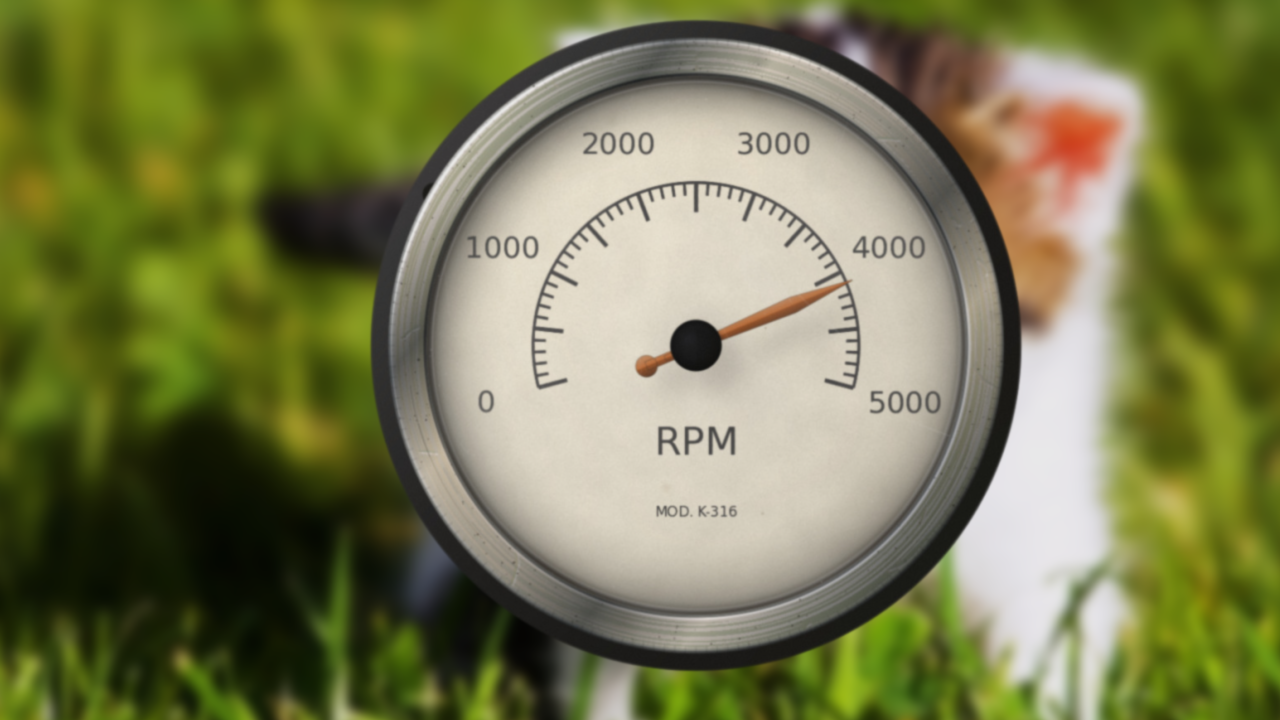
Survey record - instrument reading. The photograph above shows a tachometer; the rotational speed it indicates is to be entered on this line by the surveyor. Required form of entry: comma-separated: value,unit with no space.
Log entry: 4100,rpm
